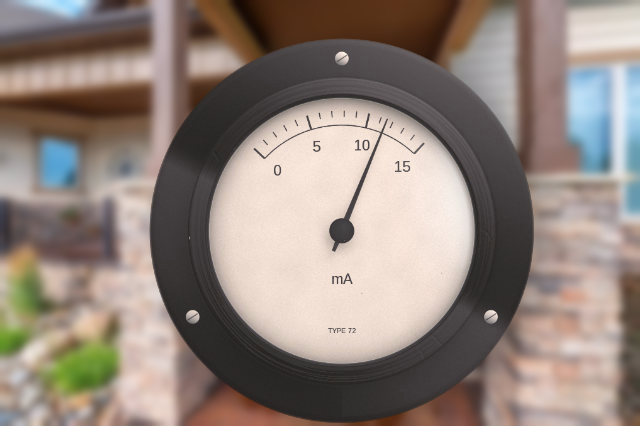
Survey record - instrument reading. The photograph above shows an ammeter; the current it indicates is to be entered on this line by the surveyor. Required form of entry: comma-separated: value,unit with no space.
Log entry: 11.5,mA
